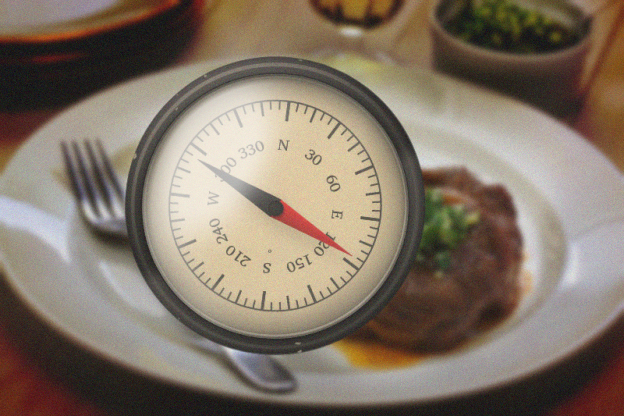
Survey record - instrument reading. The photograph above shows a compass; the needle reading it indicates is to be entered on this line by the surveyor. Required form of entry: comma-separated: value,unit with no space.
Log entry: 115,°
